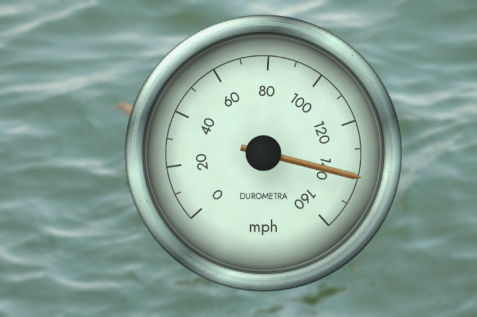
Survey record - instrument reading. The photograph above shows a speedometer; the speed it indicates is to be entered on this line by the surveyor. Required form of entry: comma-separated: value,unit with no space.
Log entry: 140,mph
